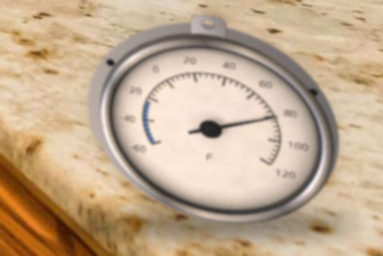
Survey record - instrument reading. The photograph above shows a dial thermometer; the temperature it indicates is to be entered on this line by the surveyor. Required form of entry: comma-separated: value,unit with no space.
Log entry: 80,°F
